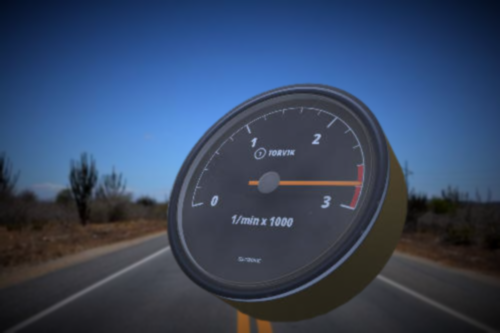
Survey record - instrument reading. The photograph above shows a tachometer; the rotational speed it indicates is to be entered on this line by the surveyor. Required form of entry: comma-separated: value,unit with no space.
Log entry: 2800,rpm
